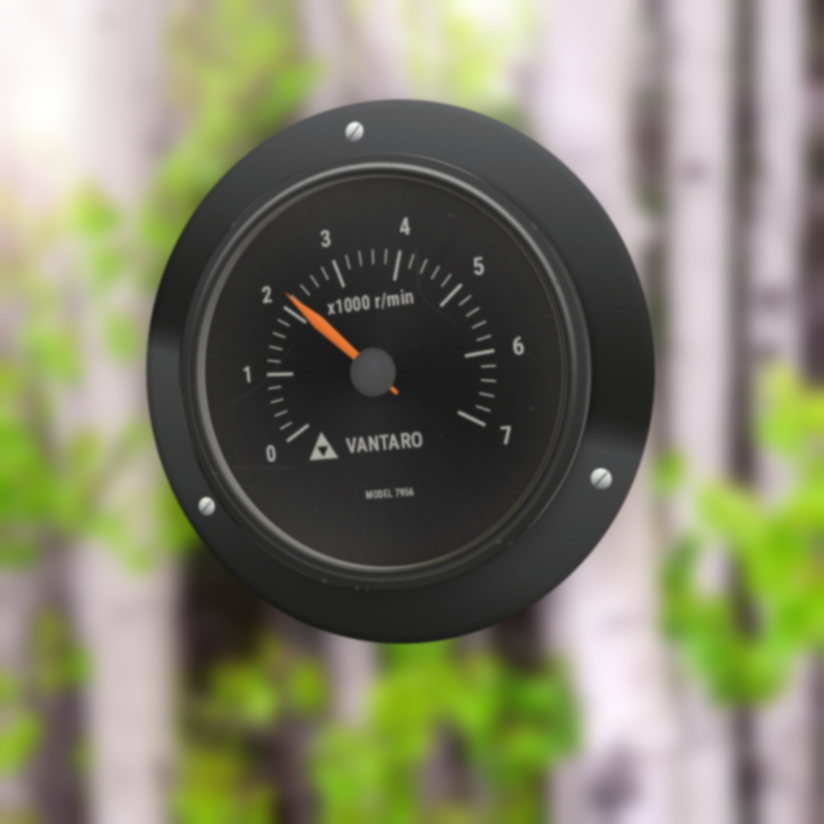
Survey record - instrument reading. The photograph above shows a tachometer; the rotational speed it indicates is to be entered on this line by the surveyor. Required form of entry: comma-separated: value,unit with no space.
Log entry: 2200,rpm
